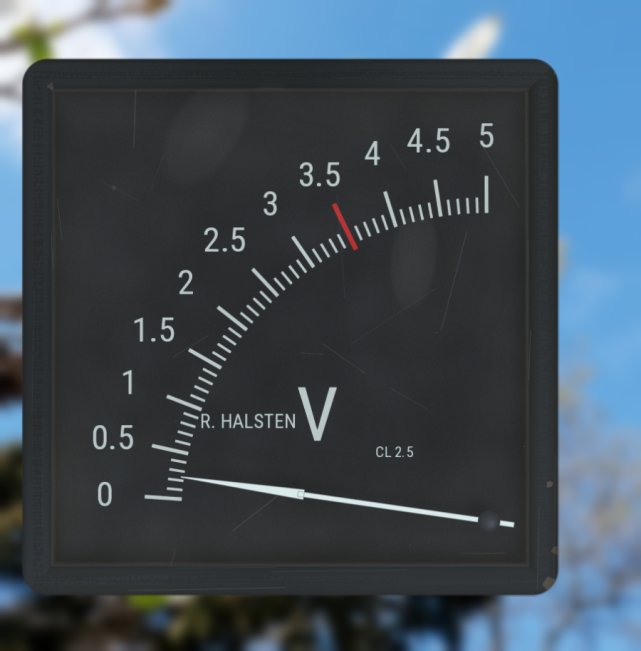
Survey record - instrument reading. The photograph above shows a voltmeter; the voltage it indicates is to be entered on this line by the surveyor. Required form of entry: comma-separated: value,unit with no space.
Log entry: 0.25,V
